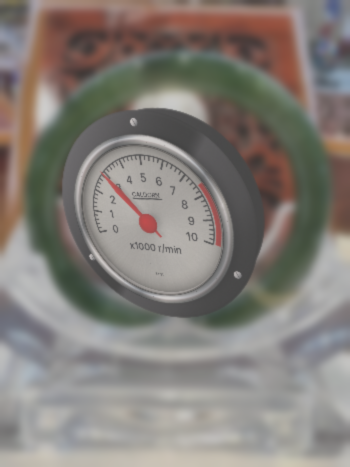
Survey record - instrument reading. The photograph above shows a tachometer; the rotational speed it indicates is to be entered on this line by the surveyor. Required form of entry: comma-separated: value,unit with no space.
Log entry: 3000,rpm
